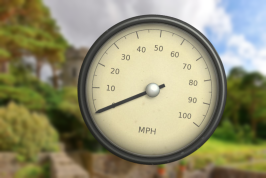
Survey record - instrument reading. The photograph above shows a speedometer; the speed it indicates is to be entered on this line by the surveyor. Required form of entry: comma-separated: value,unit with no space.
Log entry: 0,mph
